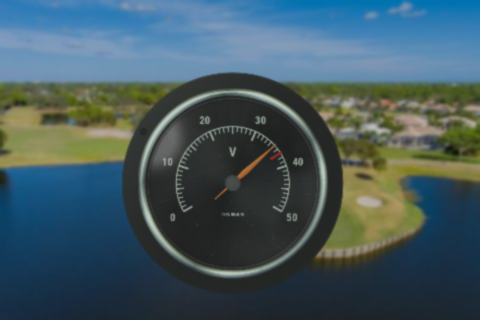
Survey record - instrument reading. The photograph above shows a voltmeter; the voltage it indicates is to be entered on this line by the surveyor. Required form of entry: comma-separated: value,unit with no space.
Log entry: 35,V
